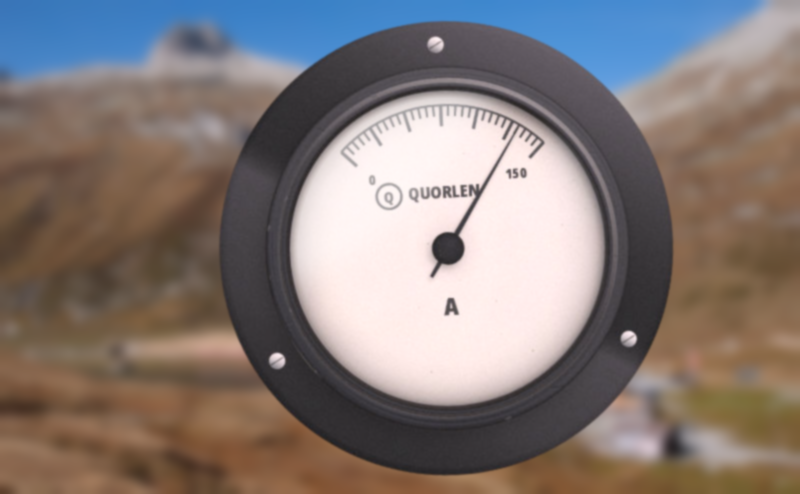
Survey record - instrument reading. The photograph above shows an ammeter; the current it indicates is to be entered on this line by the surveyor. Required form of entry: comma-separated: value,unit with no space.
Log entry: 130,A
